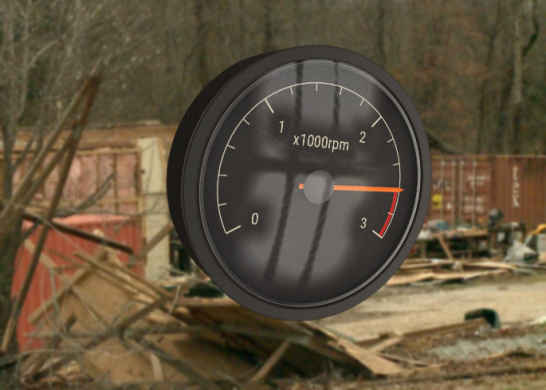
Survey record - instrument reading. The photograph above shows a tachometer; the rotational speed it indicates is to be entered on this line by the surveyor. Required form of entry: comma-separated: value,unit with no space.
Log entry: 2600,rpm
